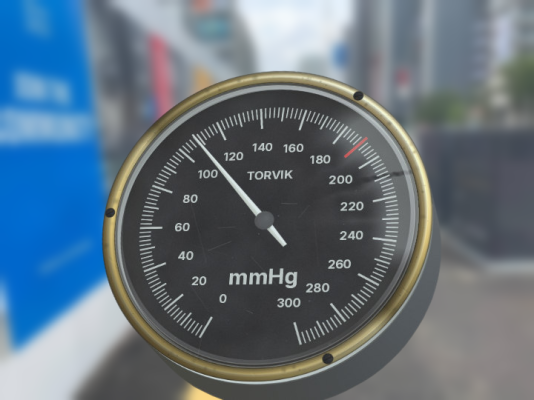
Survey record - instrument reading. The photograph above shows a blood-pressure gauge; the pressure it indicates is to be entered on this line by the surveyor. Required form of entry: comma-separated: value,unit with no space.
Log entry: 108,mmHg
